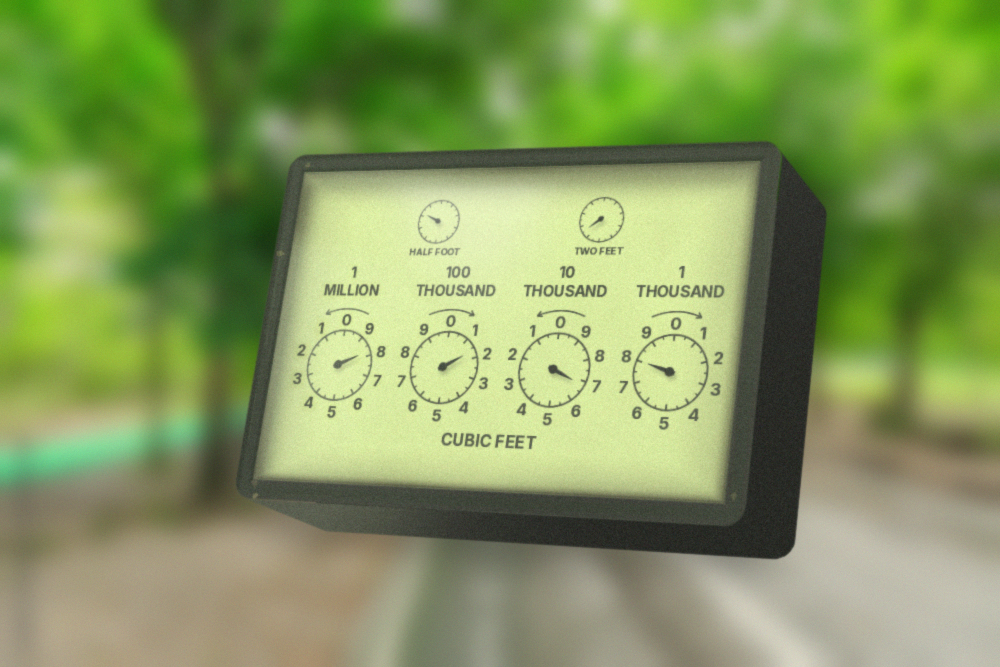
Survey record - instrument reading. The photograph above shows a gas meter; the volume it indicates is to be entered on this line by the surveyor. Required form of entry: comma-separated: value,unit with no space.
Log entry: 816800,ft³
